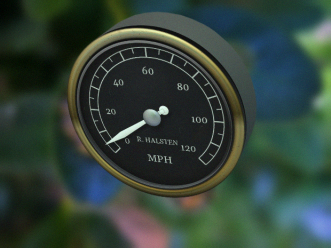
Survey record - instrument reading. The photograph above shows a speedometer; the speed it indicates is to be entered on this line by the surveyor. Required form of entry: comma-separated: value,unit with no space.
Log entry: 5,mph
